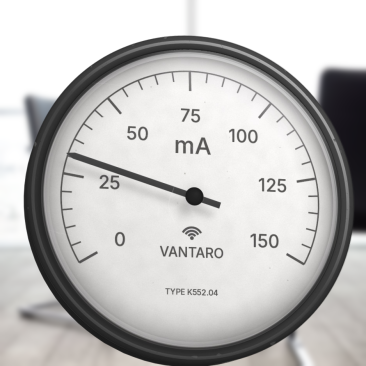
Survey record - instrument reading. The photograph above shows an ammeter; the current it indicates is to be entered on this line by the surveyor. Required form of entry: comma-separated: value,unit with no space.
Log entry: 30,mA
